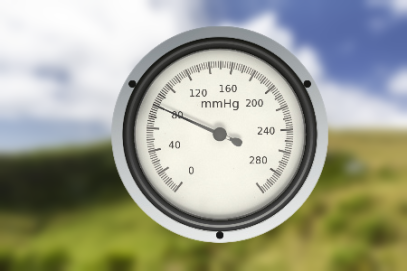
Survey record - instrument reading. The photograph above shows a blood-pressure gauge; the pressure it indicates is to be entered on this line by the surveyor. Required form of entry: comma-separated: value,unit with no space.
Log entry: 80,mmHg
